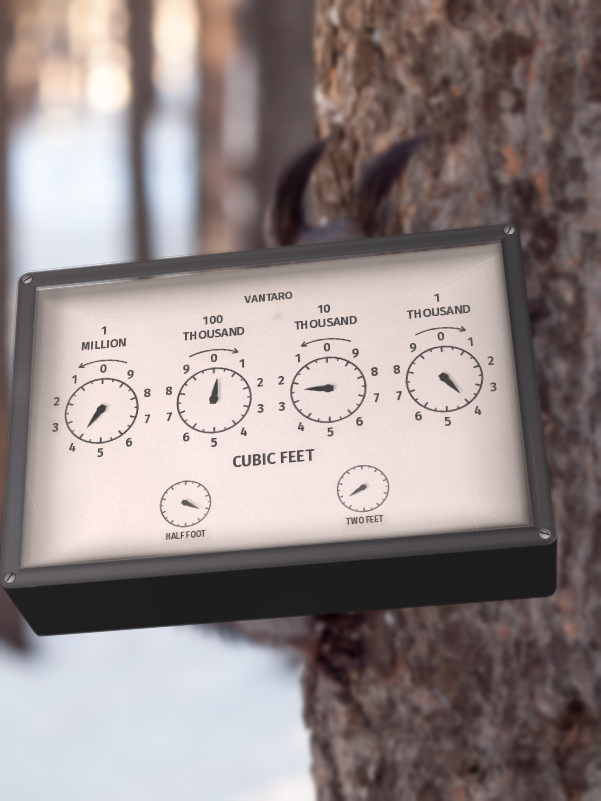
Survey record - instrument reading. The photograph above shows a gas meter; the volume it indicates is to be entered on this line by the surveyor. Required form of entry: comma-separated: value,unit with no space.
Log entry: 402400,ft³
